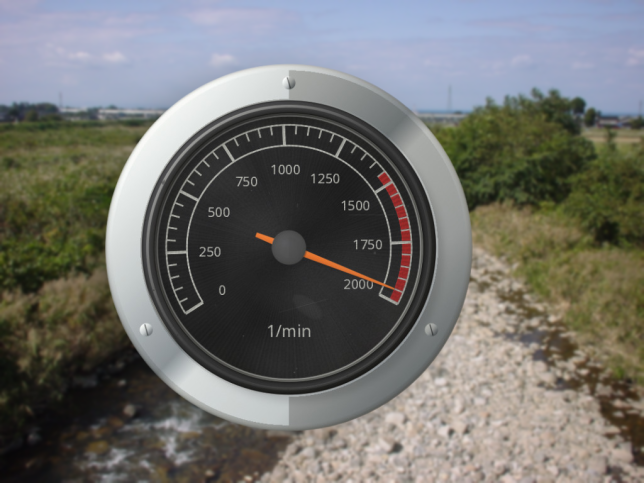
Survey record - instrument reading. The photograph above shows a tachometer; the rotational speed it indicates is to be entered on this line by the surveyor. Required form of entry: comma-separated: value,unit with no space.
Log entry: 1950,rpm
